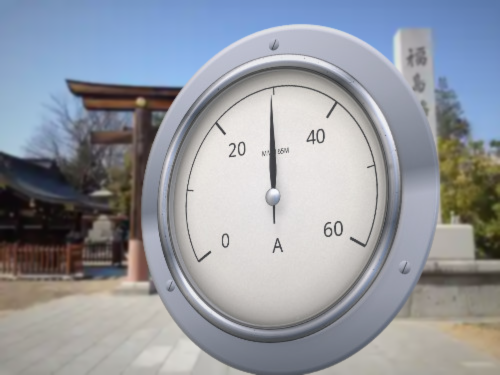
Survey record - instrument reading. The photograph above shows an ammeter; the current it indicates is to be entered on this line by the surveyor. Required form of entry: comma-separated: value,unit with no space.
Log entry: 30,A
